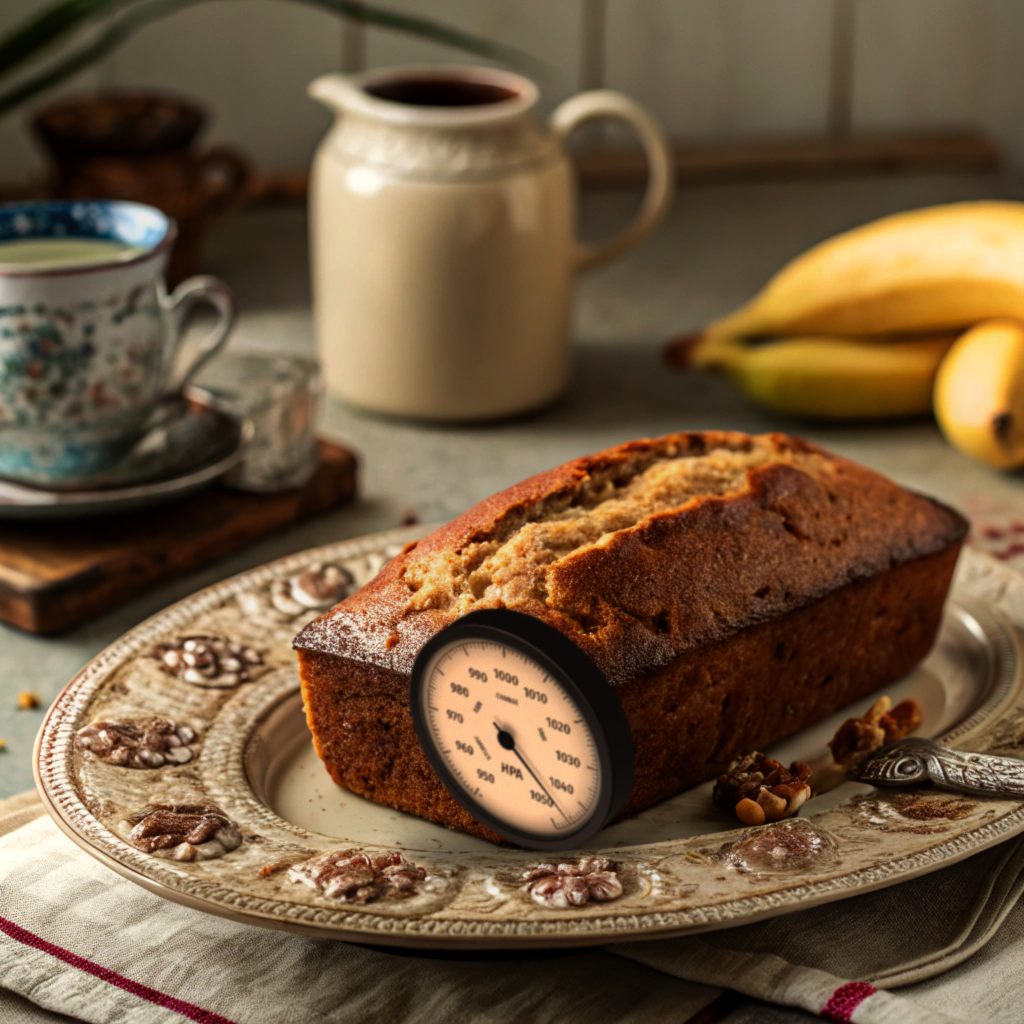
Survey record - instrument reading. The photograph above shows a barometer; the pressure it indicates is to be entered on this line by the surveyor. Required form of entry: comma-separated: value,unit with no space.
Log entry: 1045,hPa
